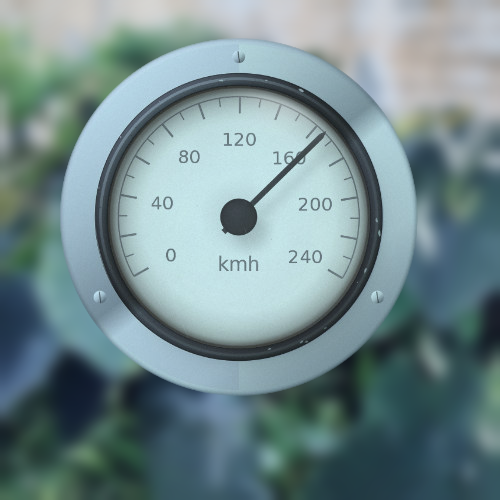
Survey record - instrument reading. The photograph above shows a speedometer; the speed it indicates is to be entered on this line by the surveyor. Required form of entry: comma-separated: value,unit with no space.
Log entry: 165,km/h
